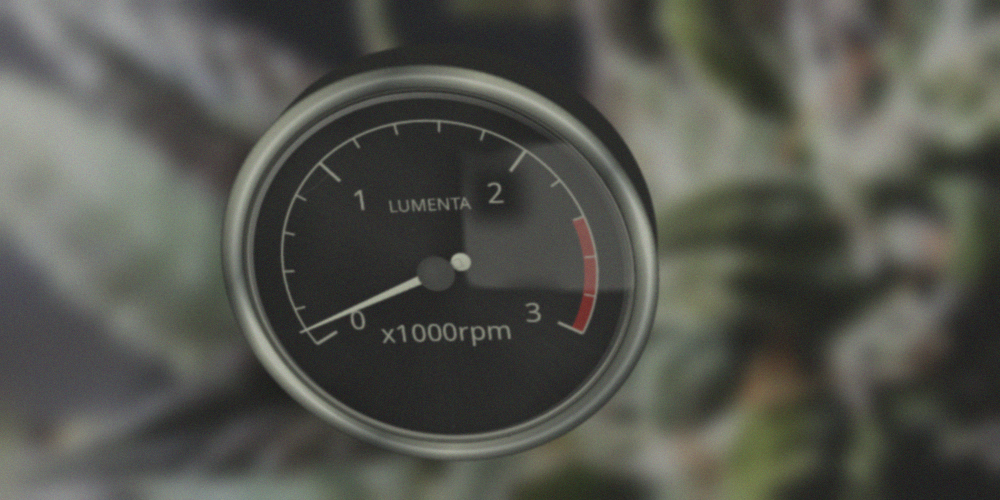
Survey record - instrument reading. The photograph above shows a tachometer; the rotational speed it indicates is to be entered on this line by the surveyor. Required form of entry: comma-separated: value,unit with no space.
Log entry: 100,rpm
